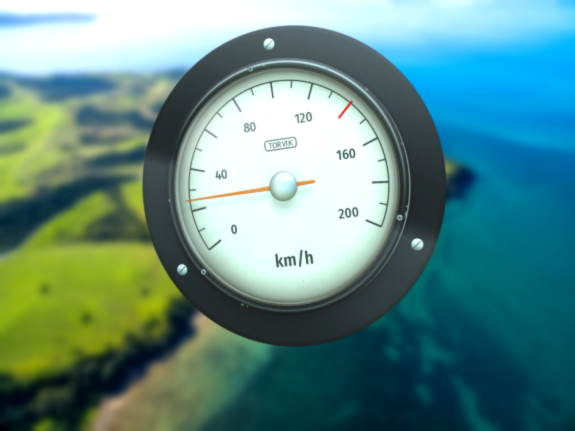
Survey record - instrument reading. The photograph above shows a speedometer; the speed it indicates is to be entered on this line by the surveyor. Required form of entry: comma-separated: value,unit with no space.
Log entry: 25,km/h
